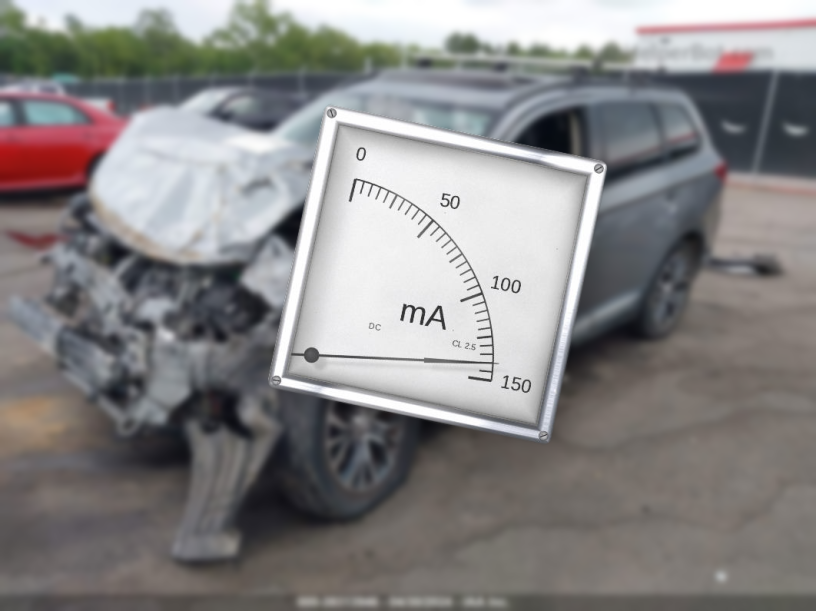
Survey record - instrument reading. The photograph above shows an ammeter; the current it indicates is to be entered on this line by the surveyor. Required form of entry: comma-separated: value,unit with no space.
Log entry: 140,mA
